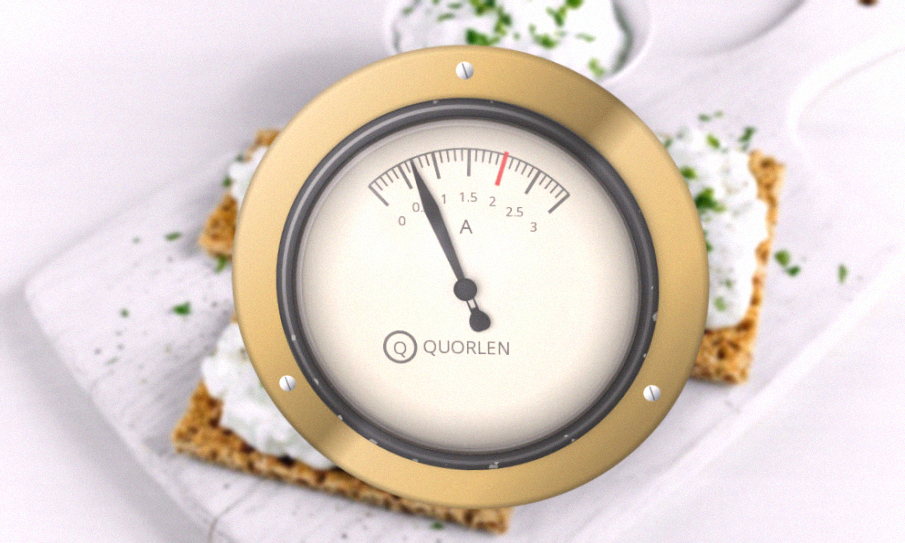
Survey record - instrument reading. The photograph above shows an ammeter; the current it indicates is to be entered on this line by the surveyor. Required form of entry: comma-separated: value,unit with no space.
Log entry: 0.7,A
